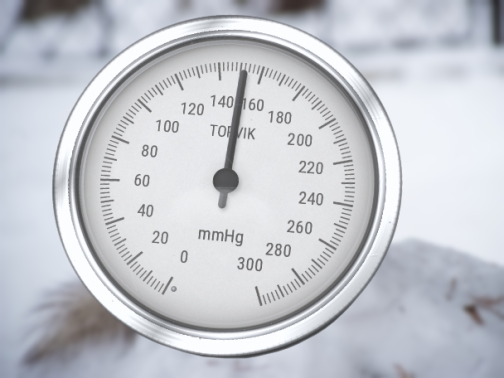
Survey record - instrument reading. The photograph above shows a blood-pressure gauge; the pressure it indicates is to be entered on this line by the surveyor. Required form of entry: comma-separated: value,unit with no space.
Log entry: 152,mmHg
